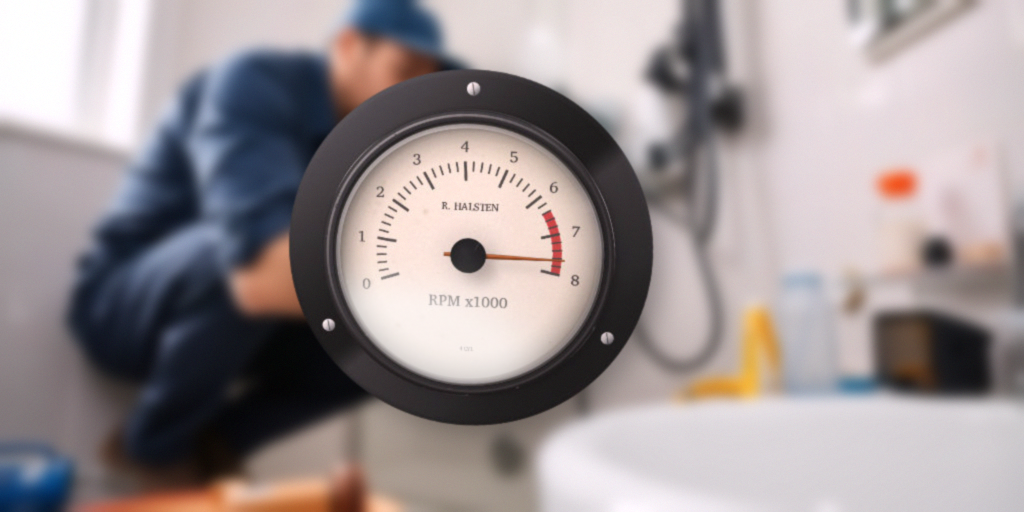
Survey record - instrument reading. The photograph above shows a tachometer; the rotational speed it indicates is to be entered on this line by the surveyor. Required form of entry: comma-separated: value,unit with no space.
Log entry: 7600,rpm
